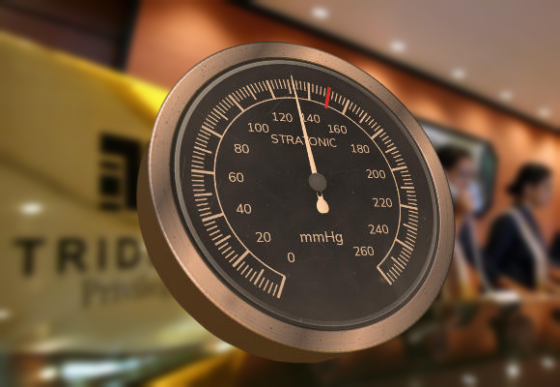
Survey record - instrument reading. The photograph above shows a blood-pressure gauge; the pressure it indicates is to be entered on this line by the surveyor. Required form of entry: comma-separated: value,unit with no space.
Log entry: 130,mmHg
